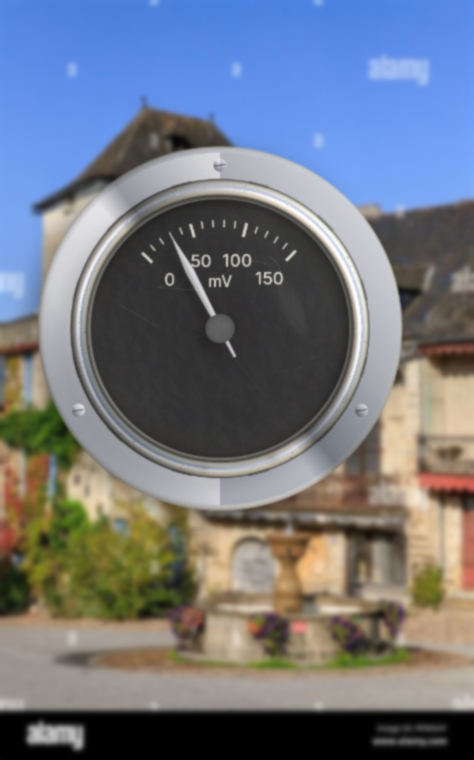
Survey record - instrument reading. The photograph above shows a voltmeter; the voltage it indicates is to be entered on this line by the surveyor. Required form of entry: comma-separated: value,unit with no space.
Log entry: 30,mV
